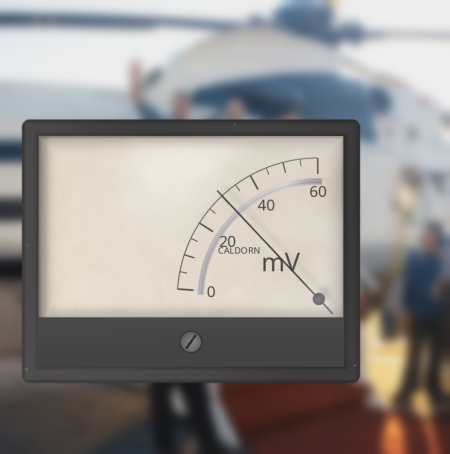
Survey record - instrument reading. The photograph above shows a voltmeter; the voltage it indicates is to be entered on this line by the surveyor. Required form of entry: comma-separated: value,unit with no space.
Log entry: 30,mV
